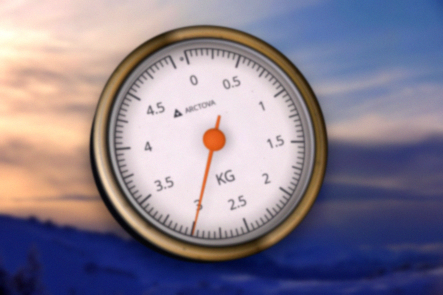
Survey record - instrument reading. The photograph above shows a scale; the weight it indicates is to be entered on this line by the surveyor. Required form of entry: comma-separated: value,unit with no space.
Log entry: 3,kg
